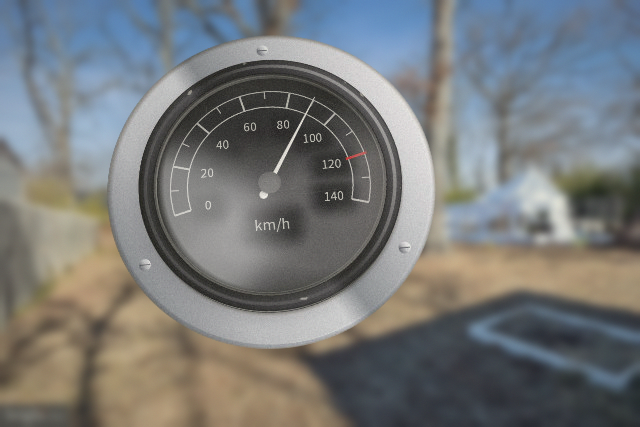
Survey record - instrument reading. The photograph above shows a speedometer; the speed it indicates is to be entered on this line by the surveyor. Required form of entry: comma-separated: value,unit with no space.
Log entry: 90,km/h
